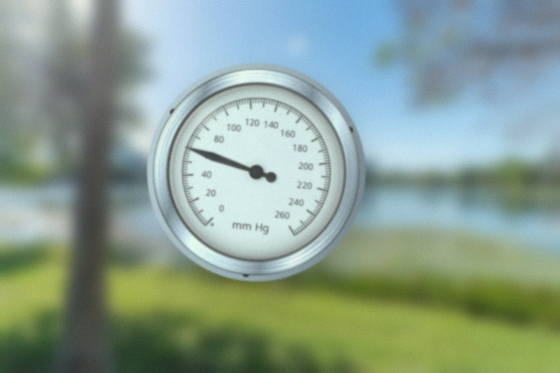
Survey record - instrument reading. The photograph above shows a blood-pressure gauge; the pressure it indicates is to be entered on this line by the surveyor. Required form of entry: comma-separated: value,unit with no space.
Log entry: 60,mmHg
